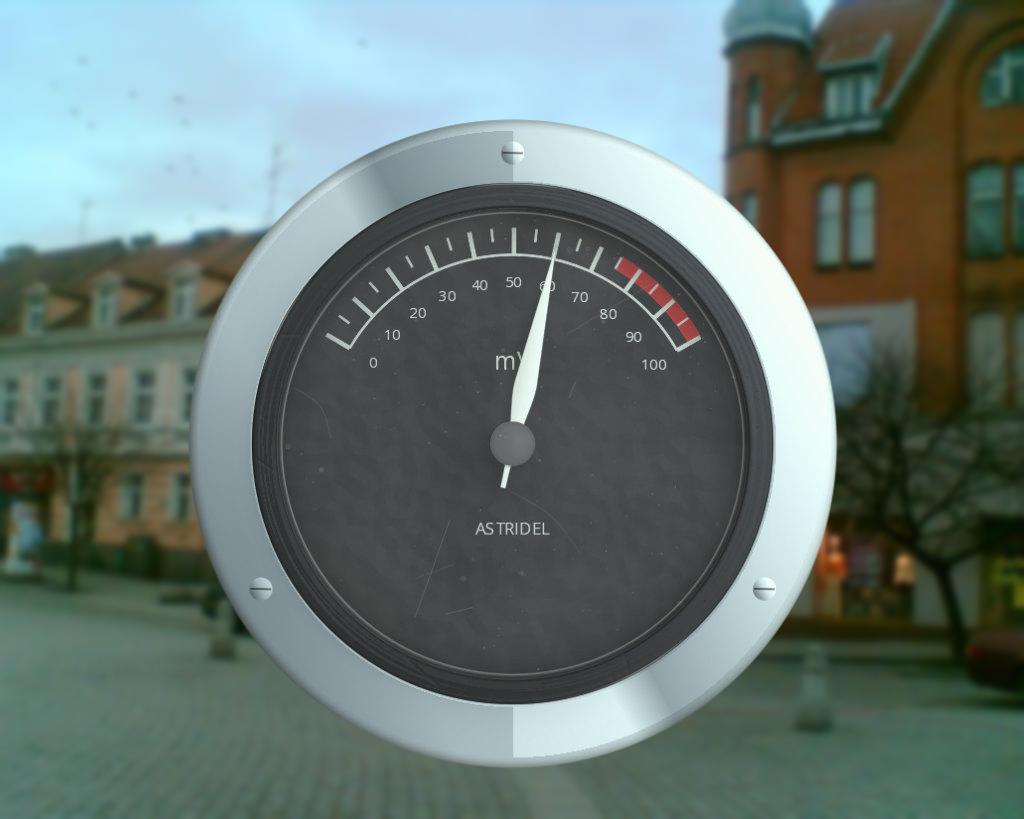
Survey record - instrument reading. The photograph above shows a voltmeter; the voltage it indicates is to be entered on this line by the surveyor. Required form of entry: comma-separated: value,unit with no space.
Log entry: 60,mV
